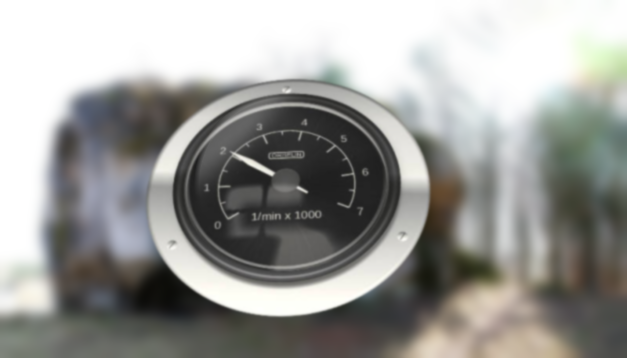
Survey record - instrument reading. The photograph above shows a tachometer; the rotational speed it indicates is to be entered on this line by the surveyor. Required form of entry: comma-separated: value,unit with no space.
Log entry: 2000,rpm
